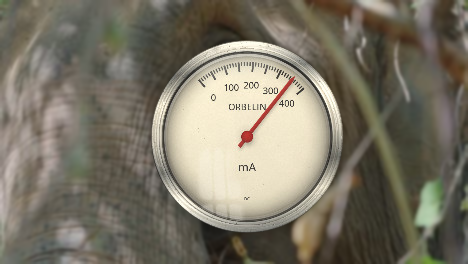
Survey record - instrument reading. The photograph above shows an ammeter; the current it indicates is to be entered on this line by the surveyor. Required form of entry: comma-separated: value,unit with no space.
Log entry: 350,mA
